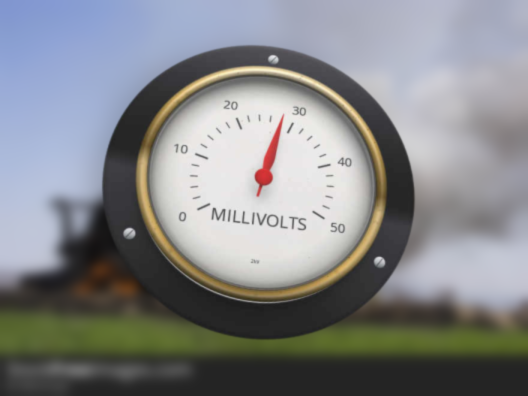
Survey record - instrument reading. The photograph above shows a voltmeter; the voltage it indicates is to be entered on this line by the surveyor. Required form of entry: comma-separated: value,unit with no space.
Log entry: 28,mV
